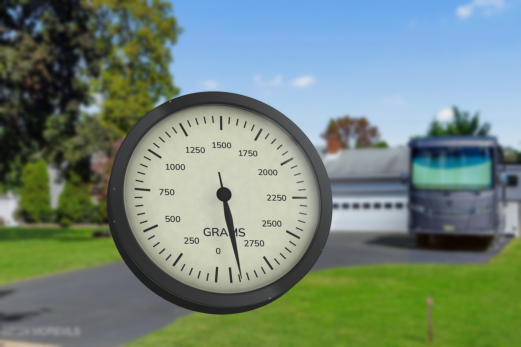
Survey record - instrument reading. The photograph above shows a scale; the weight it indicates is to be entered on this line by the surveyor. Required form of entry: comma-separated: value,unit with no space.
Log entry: 2950,g
